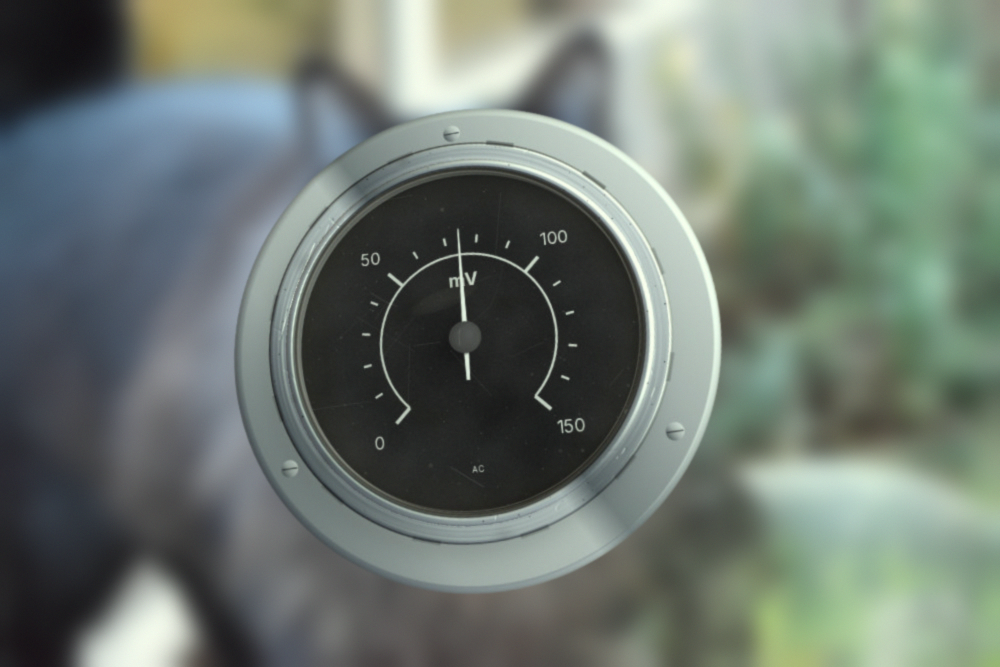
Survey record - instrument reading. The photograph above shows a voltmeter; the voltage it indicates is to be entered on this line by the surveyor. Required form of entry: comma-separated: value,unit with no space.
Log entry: 75,mV
